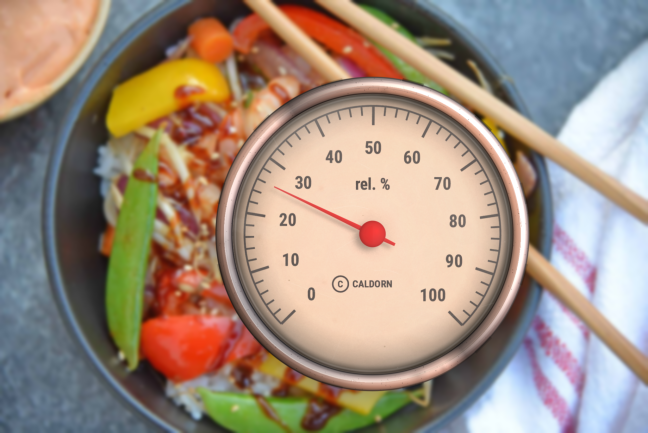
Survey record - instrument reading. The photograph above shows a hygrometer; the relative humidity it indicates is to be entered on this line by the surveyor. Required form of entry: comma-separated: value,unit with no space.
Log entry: 26,%
